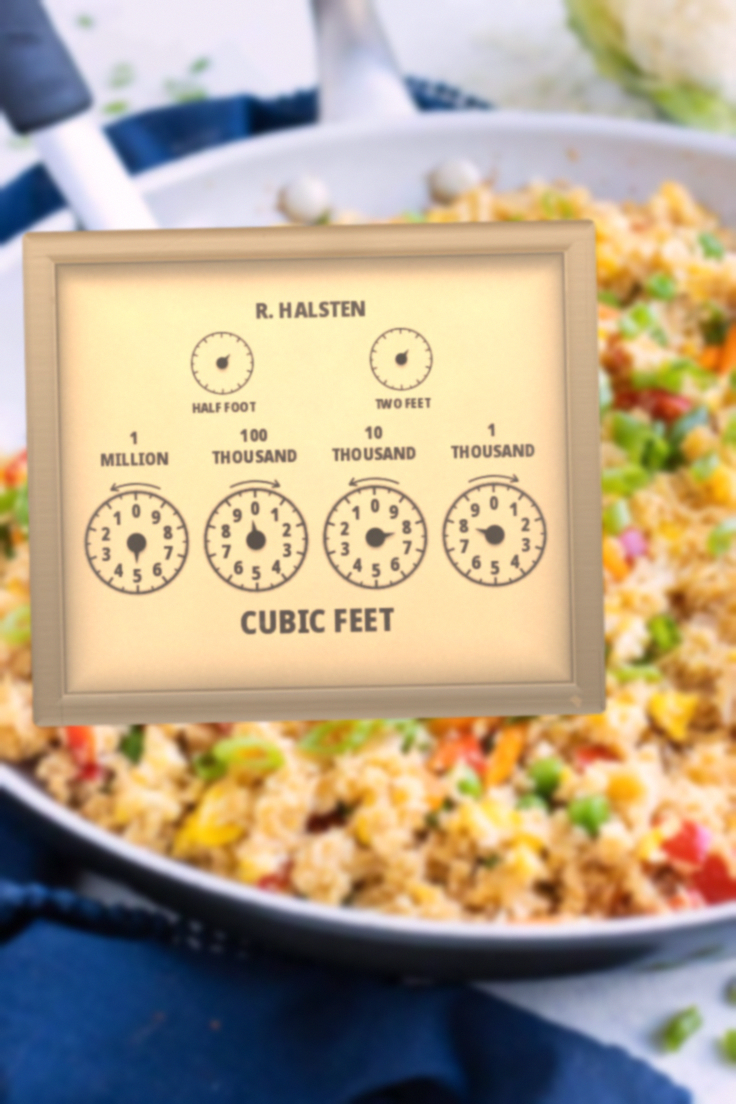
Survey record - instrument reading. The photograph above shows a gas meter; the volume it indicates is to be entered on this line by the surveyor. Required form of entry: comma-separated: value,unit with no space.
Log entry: 497800,ft³
